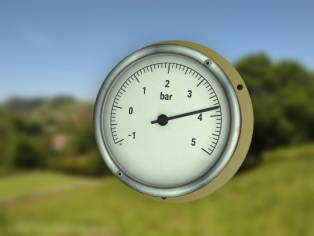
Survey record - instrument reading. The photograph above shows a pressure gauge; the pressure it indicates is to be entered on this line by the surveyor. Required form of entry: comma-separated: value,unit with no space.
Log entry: 3.8,bar
